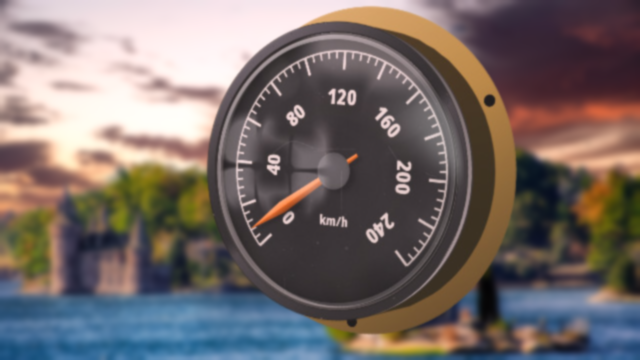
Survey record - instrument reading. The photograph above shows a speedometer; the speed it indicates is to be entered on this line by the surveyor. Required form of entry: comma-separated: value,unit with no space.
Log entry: 8,km/h
